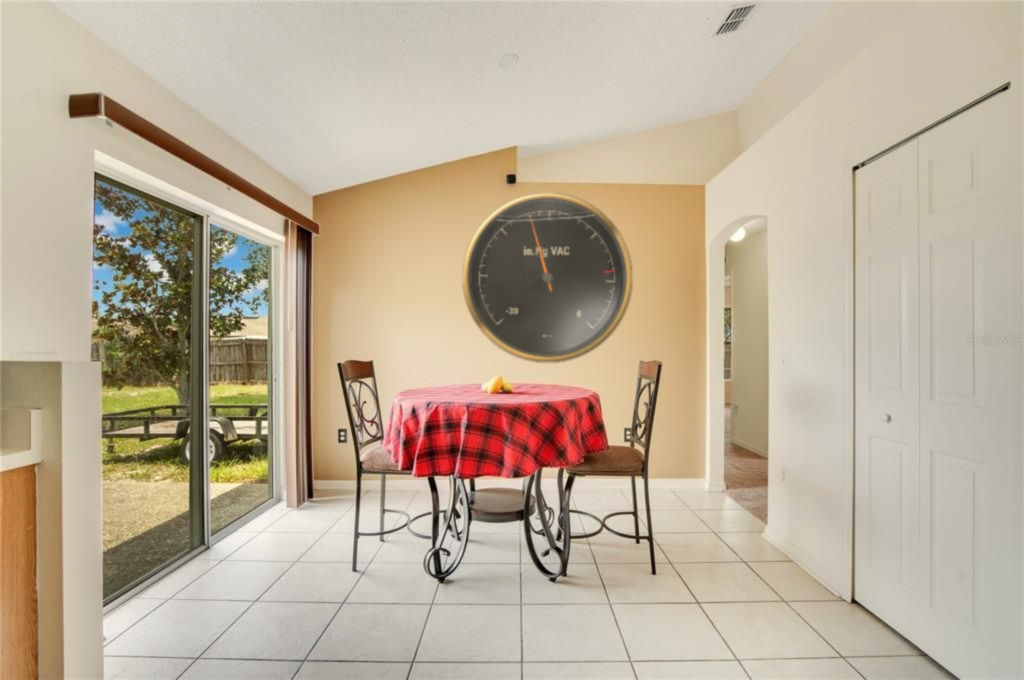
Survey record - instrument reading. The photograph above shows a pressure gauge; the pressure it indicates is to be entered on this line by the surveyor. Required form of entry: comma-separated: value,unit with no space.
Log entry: -17,inHg
